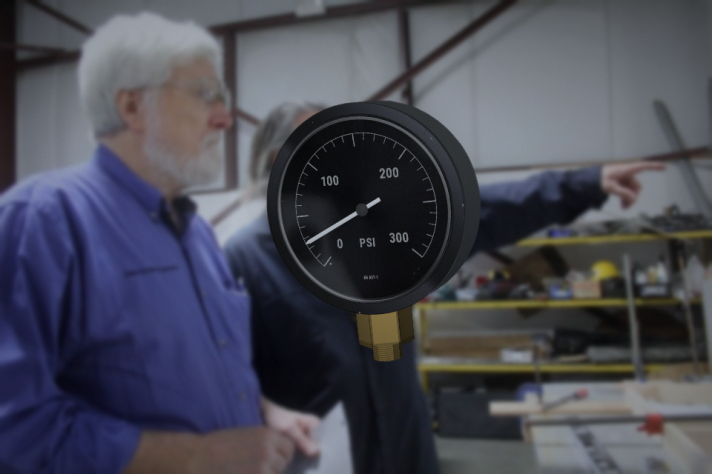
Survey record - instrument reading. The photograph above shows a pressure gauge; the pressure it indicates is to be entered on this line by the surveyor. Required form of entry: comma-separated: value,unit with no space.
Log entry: 25,psi
